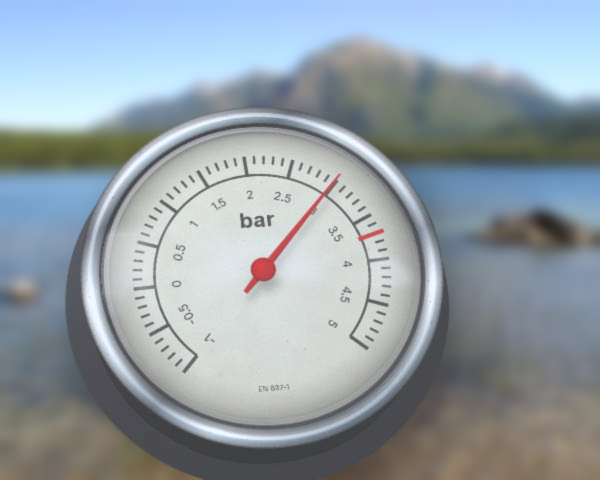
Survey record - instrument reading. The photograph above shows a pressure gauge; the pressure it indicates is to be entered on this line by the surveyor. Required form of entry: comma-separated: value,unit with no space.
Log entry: 3,bar
